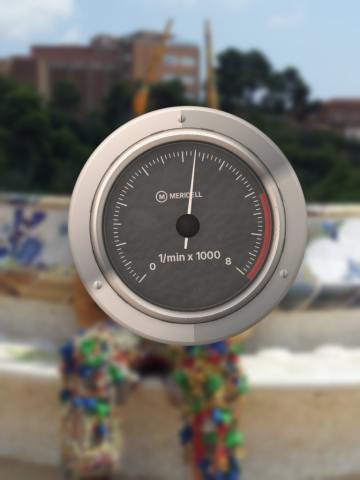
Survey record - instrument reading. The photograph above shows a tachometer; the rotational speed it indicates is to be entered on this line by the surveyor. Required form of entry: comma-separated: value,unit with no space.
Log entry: 4300,rpm
